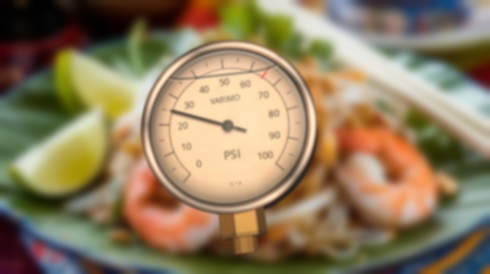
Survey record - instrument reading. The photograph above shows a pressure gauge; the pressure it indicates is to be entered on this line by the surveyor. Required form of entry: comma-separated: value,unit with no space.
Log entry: 25,psi
